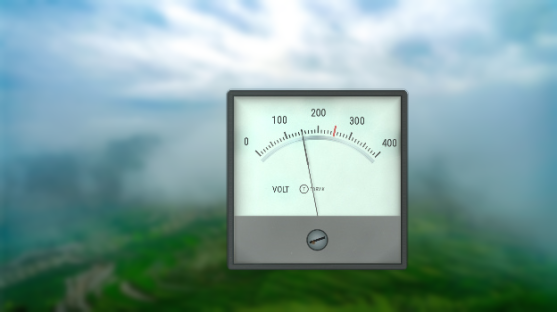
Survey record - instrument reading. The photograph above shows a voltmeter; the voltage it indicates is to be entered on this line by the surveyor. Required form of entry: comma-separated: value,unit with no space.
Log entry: 150,V
